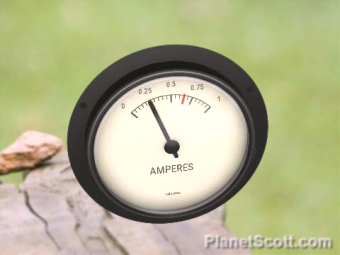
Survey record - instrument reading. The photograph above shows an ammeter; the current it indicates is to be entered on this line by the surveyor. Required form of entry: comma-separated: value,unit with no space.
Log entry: 0.25,A
